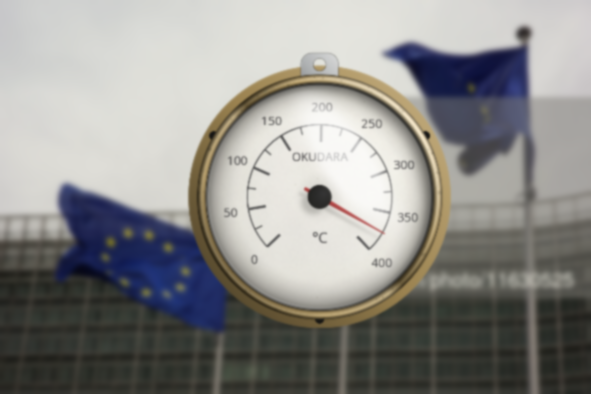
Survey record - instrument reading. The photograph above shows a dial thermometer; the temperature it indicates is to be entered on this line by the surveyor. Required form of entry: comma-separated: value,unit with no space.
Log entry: 375,°C
